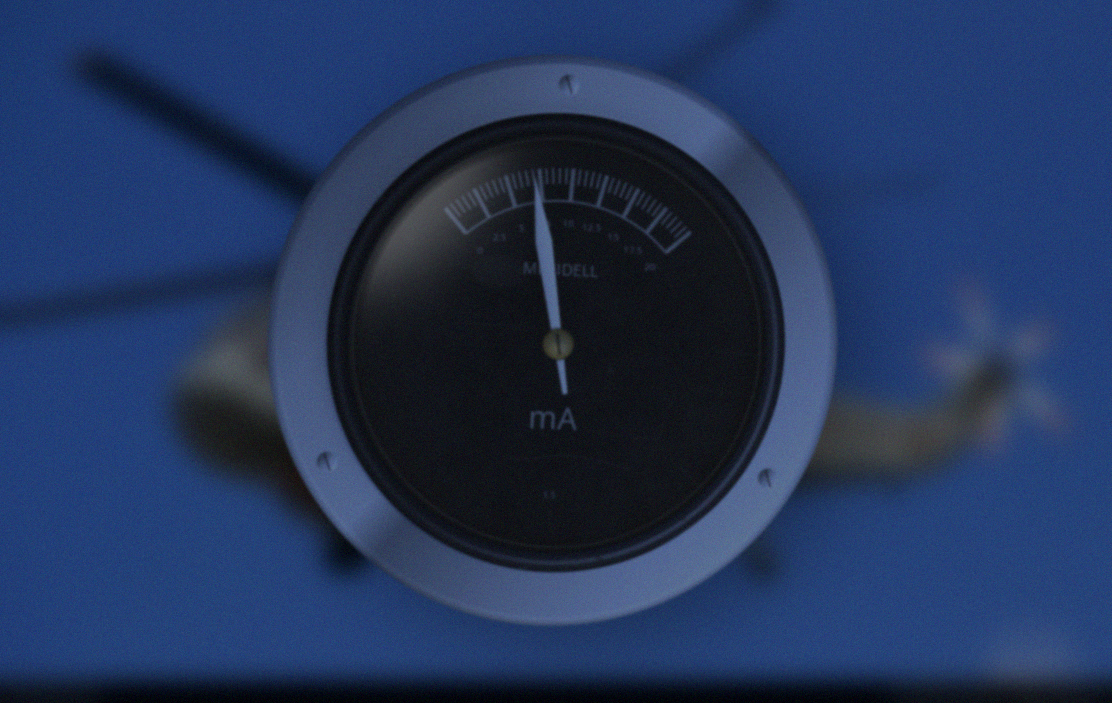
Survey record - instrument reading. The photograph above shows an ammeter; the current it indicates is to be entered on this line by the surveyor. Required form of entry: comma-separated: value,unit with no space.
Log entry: 7,mA
